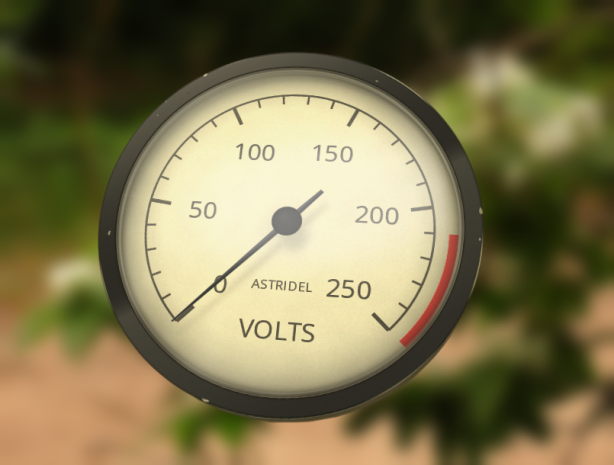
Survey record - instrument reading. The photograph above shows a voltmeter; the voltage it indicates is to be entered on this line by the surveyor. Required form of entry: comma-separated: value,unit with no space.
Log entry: 0,V
